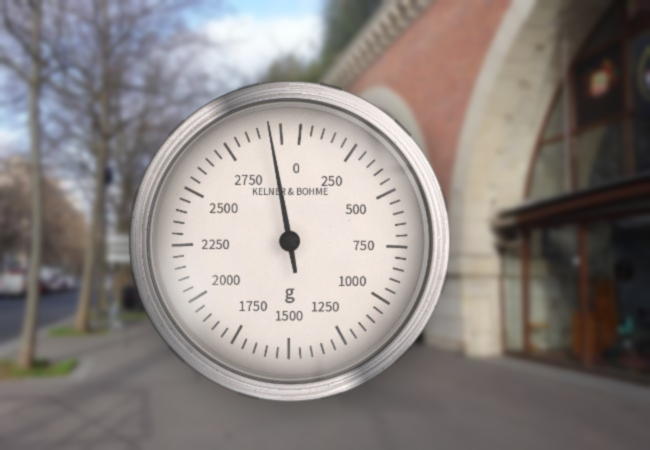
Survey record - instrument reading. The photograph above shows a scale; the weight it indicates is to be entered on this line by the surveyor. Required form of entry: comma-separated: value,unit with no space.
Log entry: 2950,g
